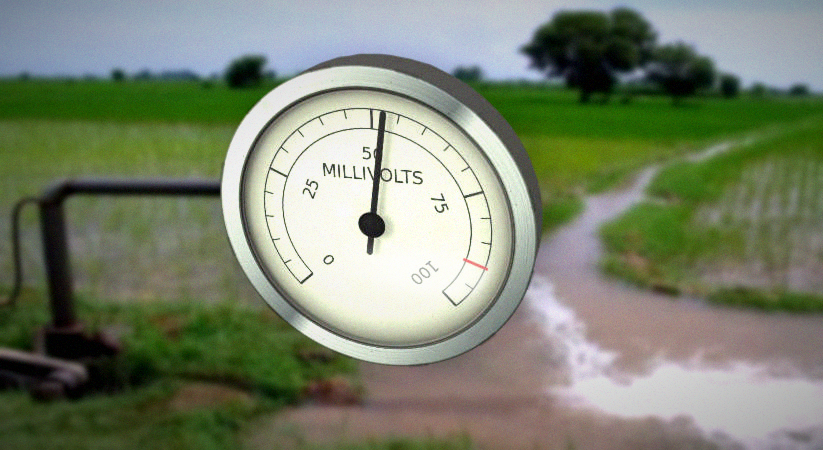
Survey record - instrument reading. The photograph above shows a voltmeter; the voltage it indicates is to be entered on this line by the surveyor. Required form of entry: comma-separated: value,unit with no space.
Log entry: 52.5,mV
